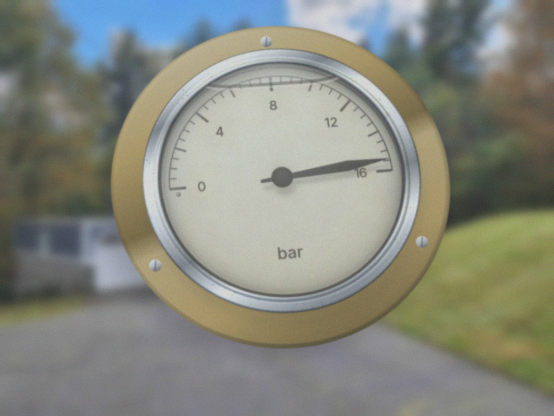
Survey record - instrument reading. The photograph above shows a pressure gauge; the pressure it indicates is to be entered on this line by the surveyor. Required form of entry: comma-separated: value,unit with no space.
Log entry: 15.5,bar
